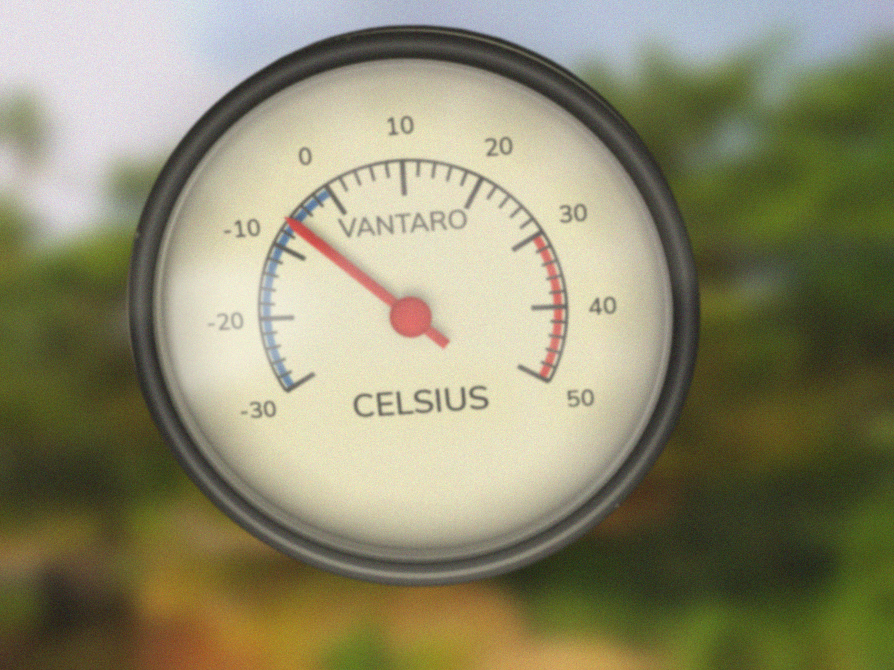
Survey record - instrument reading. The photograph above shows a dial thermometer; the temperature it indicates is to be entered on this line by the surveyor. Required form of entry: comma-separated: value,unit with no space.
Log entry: -6,°C
